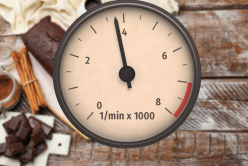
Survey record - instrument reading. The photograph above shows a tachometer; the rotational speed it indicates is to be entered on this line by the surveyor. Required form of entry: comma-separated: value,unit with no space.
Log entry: 3750,rpm
